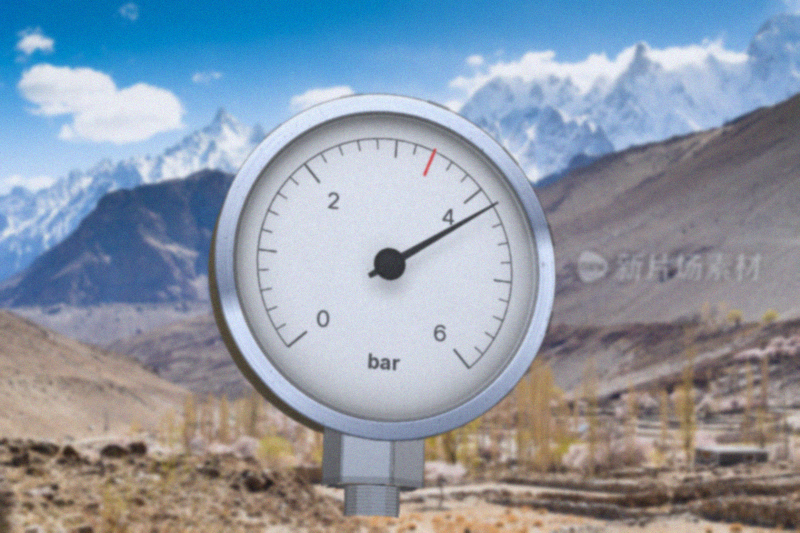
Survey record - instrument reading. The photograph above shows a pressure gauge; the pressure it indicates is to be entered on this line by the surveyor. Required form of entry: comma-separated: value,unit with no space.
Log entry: 4.2,bar
